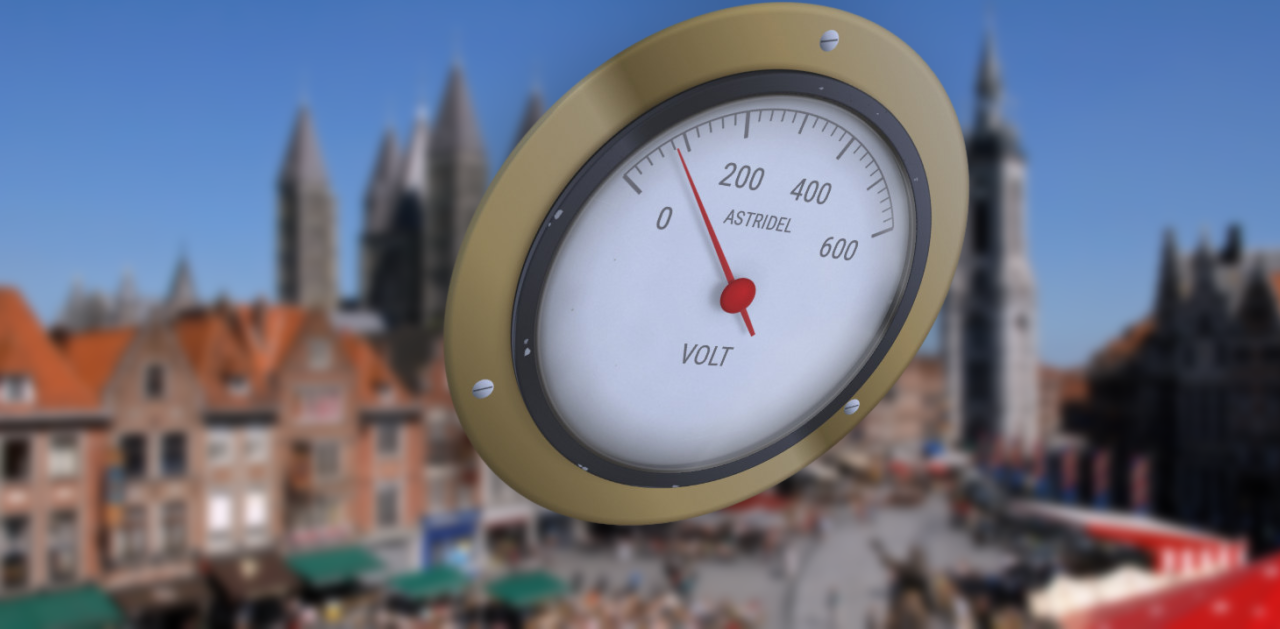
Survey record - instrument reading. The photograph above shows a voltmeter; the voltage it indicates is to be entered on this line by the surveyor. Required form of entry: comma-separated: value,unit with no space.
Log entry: 80,V
